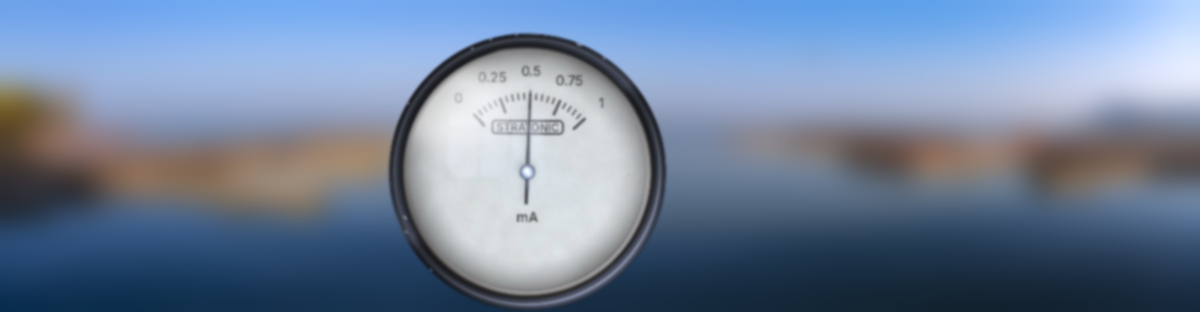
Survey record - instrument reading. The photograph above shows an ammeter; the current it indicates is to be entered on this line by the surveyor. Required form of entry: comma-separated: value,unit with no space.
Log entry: 0.5,mA
